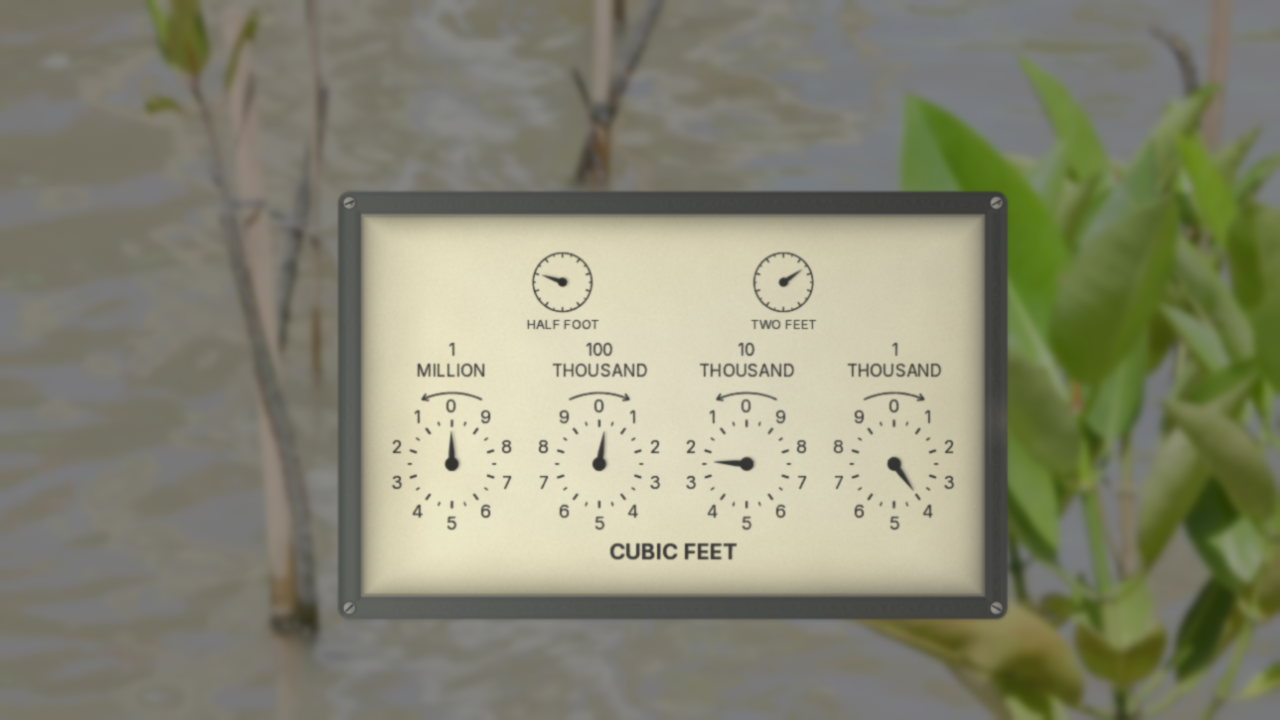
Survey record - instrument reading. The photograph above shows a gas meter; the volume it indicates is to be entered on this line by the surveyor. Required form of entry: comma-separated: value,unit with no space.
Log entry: 2400,ft³
